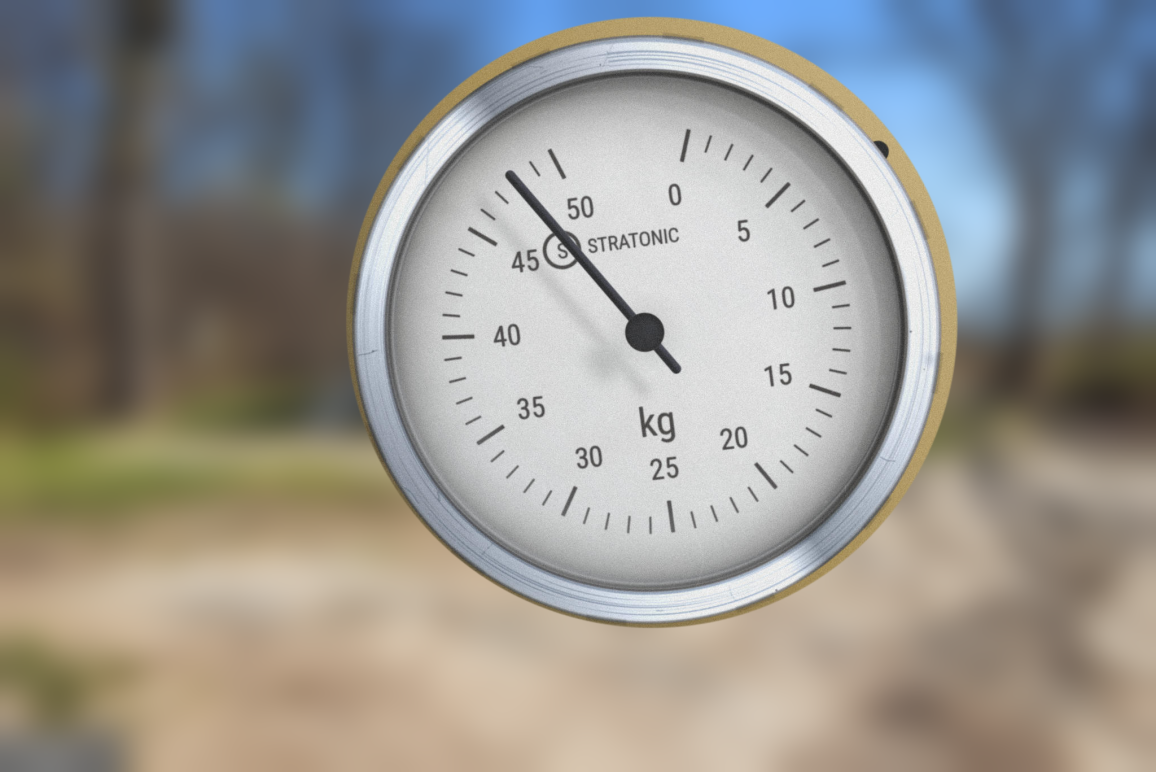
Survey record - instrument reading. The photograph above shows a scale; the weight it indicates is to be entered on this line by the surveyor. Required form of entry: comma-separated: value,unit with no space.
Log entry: 48,kg
